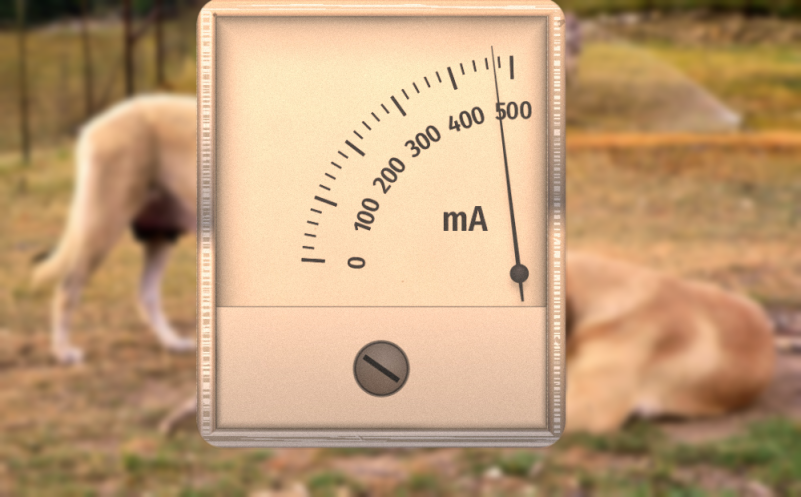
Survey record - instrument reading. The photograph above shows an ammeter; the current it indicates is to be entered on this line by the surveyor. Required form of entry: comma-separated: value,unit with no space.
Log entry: 470,mA
